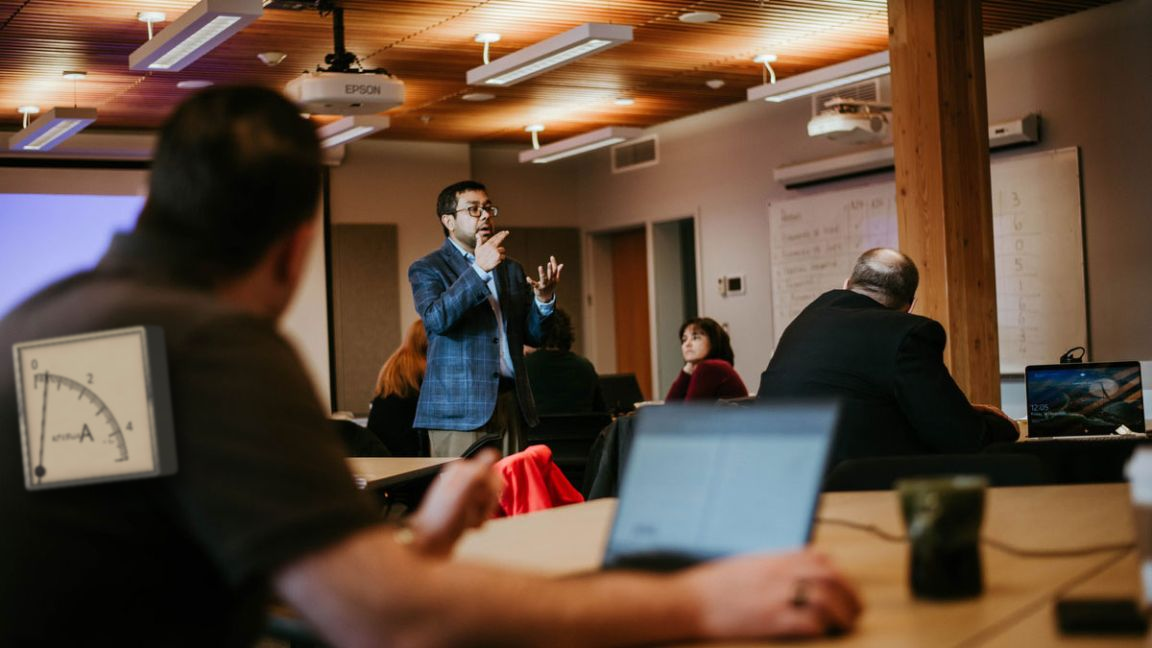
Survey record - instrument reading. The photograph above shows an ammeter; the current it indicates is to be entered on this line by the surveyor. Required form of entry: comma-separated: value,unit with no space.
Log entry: 0.5,A
